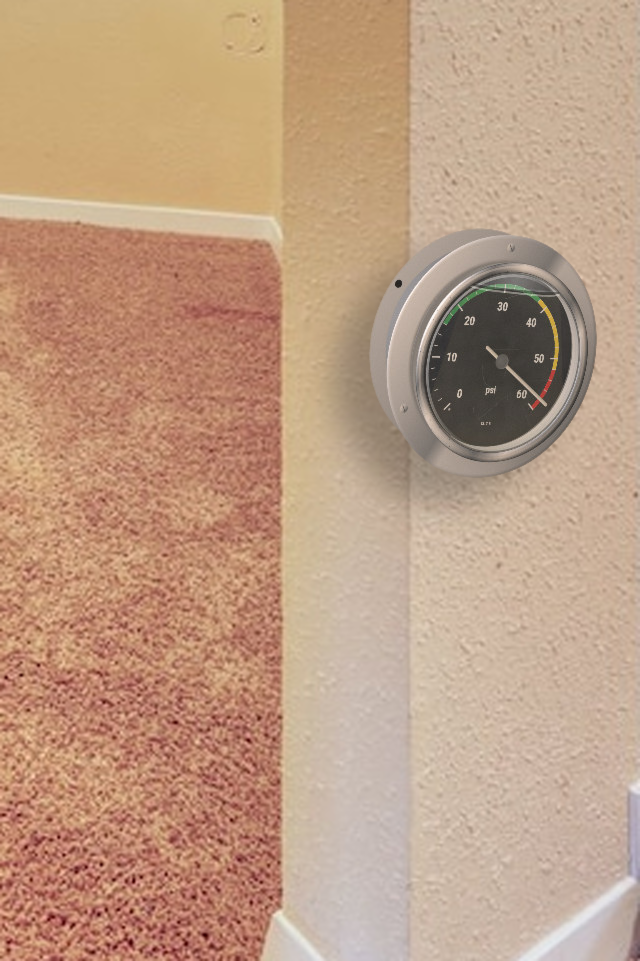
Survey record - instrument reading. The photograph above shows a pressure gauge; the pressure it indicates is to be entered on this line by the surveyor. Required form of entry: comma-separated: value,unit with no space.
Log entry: 58,psi
